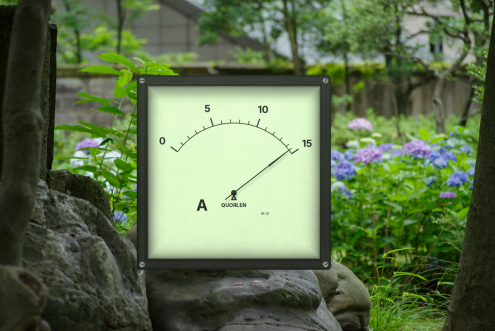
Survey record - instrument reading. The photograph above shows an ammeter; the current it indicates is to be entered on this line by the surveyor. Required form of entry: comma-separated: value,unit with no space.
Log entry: 14.5,A
